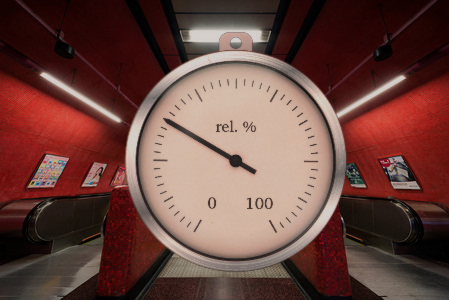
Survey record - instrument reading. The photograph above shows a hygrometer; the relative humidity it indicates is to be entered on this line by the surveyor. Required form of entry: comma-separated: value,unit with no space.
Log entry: 30,%
